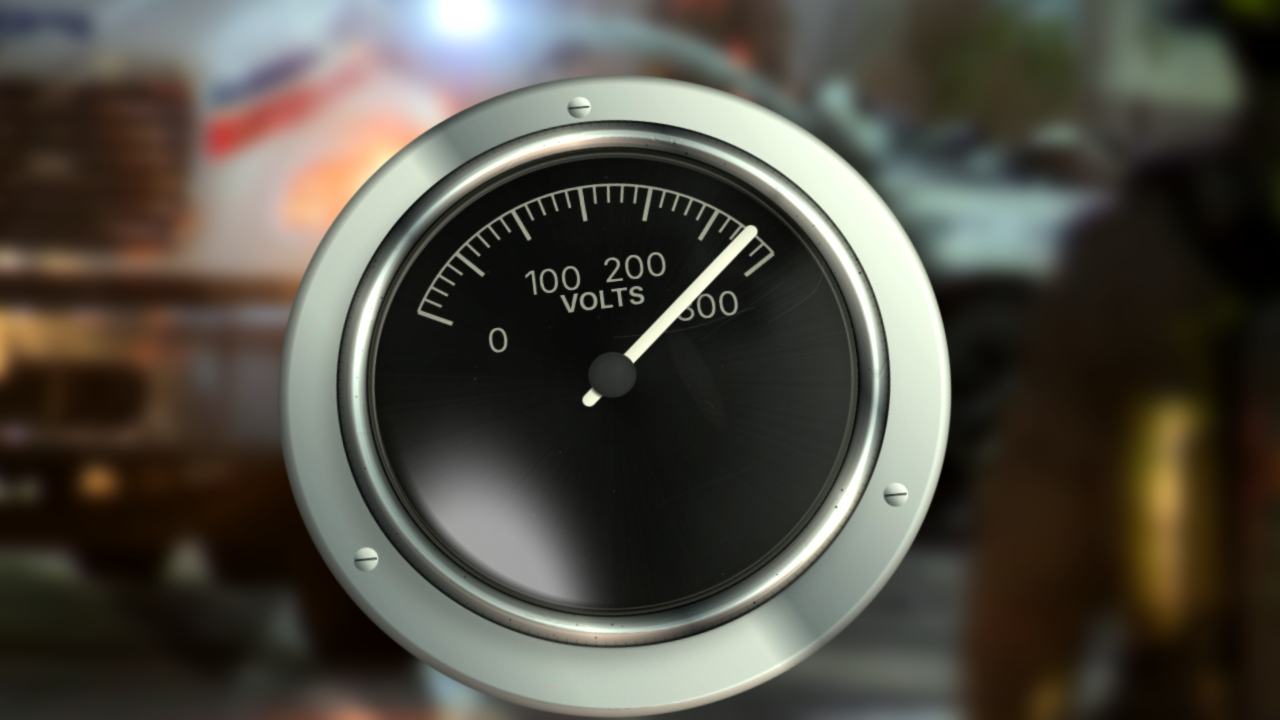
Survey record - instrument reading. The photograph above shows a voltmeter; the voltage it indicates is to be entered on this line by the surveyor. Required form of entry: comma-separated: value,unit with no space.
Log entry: 280,V
